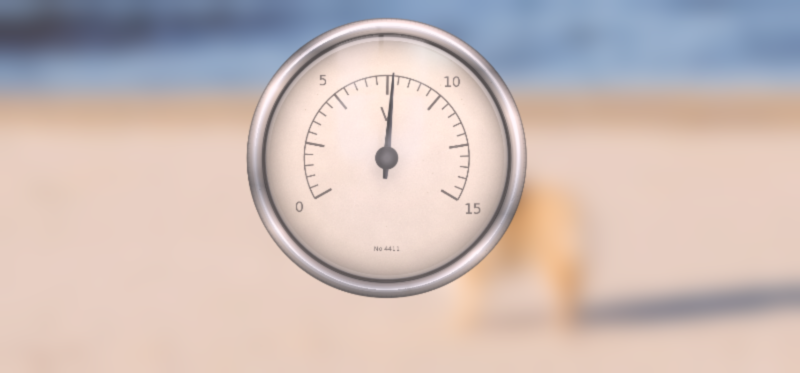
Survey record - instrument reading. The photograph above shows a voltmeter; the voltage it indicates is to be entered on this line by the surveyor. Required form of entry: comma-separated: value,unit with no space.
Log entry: 7.75,V
